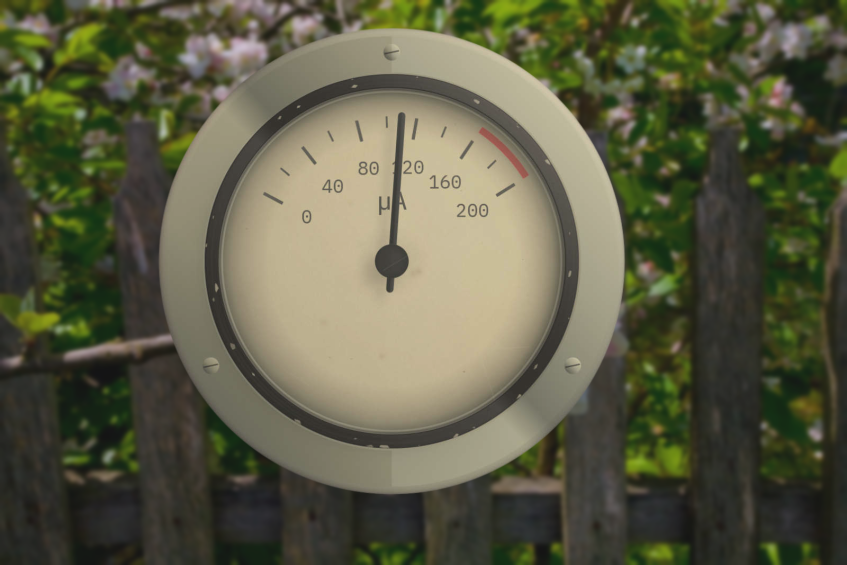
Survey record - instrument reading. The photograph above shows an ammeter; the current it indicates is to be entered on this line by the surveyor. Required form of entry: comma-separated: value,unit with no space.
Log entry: 110,µA
